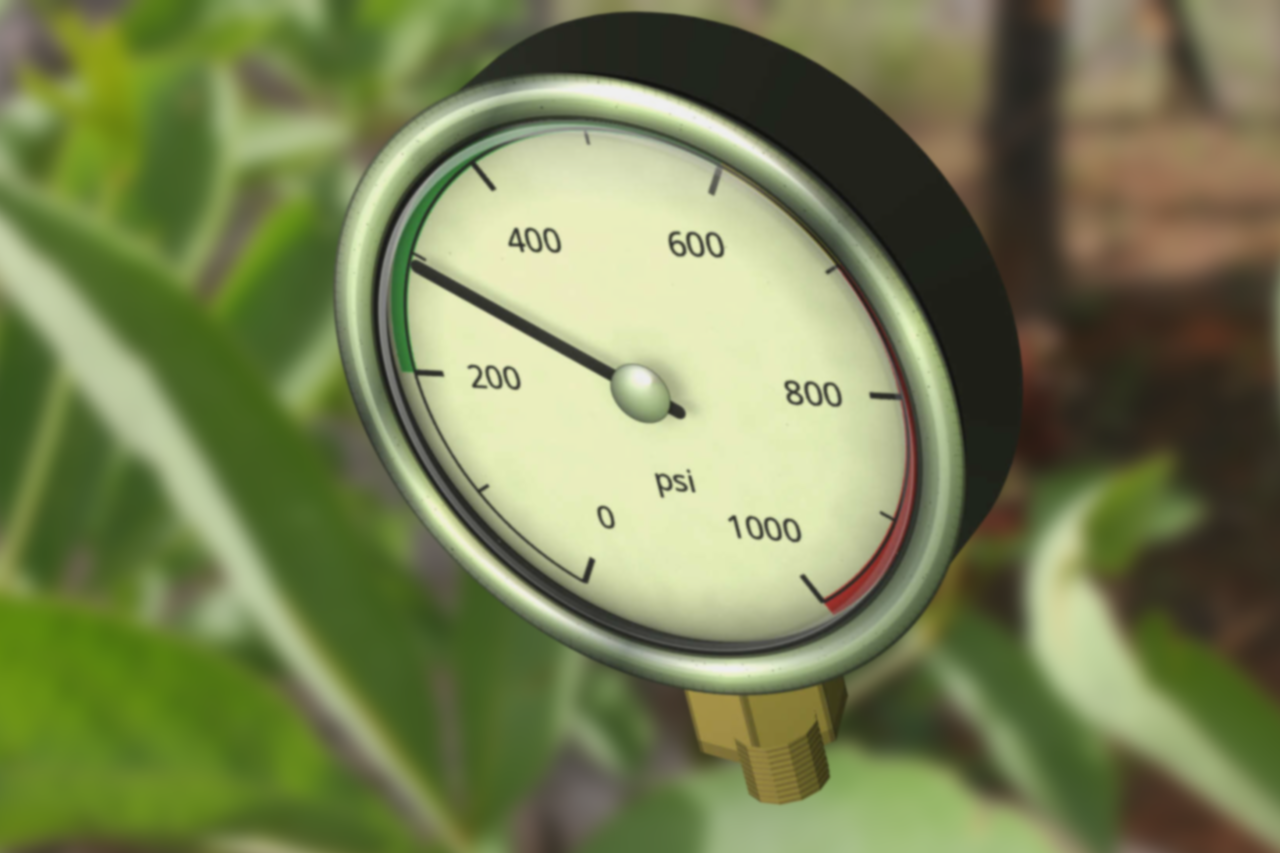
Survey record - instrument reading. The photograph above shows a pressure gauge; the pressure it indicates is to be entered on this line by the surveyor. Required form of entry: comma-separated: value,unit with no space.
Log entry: 300,psi
